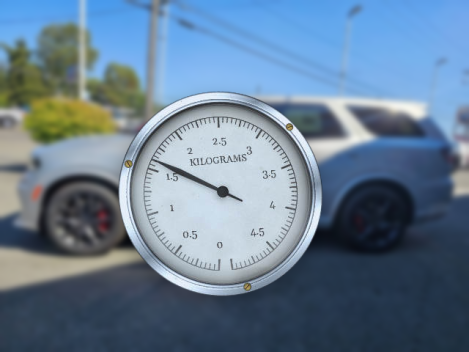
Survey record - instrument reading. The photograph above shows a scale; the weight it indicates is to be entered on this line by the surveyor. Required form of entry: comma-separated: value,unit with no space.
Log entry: 1.6,kg
